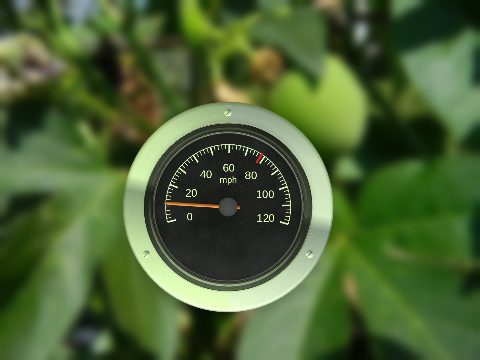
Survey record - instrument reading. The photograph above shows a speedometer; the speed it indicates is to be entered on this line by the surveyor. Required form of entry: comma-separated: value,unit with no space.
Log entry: 10,mph
